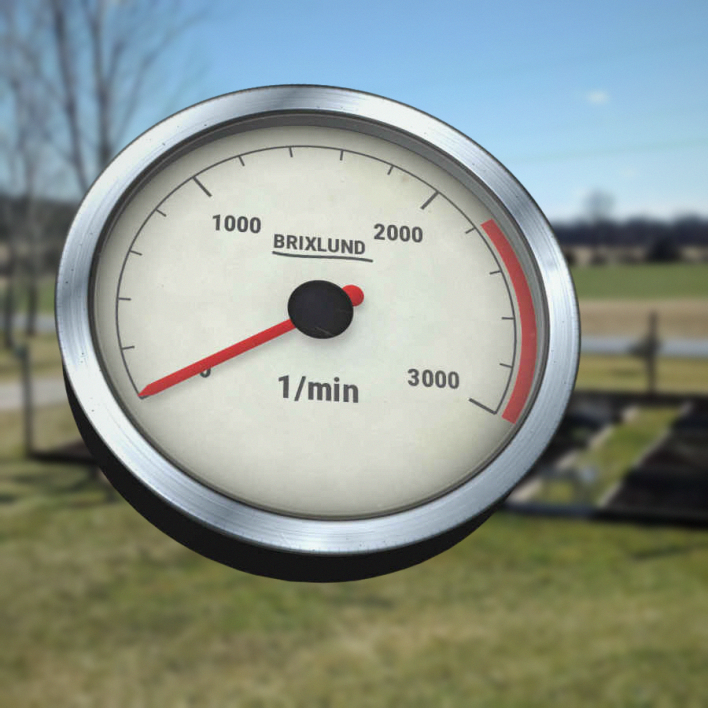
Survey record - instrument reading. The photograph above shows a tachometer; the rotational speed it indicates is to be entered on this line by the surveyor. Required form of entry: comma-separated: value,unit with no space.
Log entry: 0,rpm
